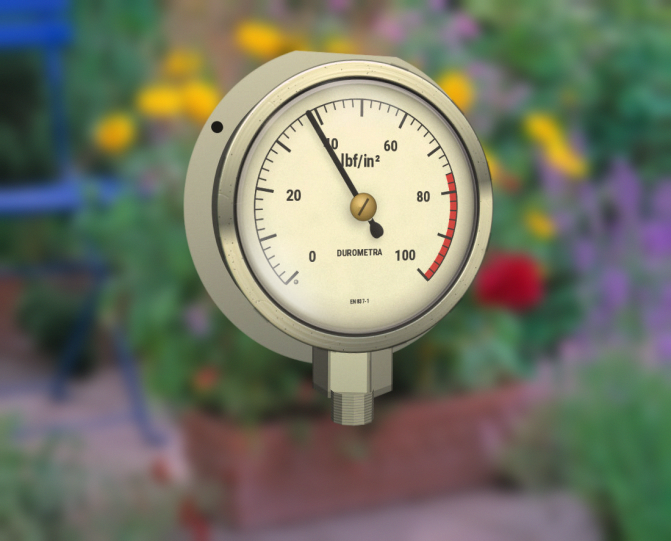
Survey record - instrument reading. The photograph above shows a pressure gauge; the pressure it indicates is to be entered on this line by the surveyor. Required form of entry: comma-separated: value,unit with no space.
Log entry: 38,psi
